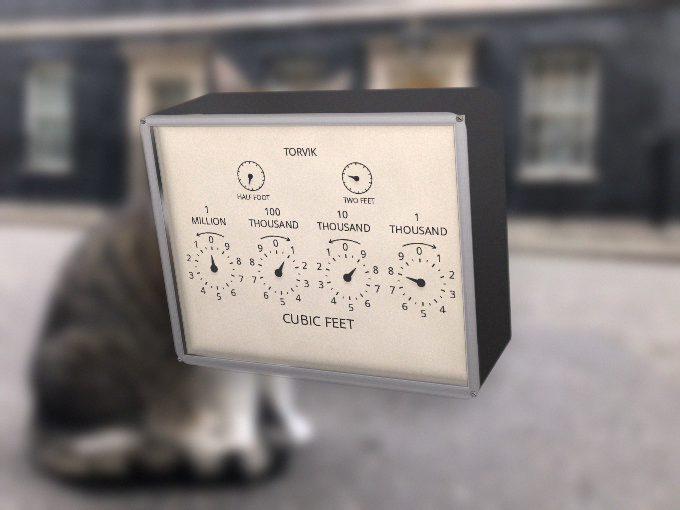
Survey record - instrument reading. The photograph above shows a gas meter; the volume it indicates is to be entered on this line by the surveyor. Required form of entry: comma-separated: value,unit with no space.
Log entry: 8800,ft³
